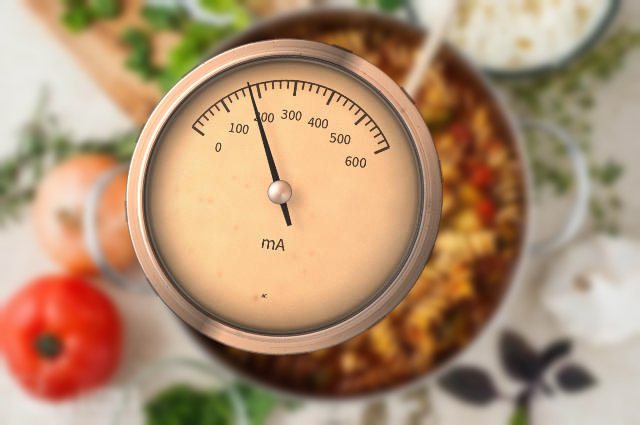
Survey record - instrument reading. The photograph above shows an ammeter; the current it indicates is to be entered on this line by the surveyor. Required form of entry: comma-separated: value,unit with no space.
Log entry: 180,mA
